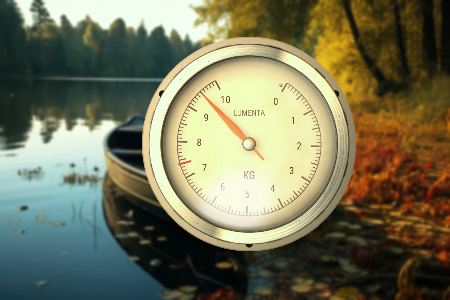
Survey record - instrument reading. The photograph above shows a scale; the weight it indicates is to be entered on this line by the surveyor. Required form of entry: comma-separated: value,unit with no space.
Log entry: 9.5,kg
